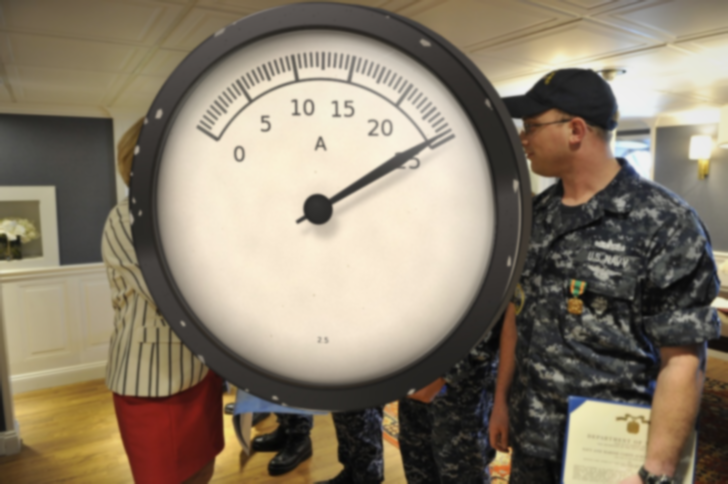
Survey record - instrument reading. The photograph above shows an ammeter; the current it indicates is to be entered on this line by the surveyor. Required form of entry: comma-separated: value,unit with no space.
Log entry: 24.5,A
